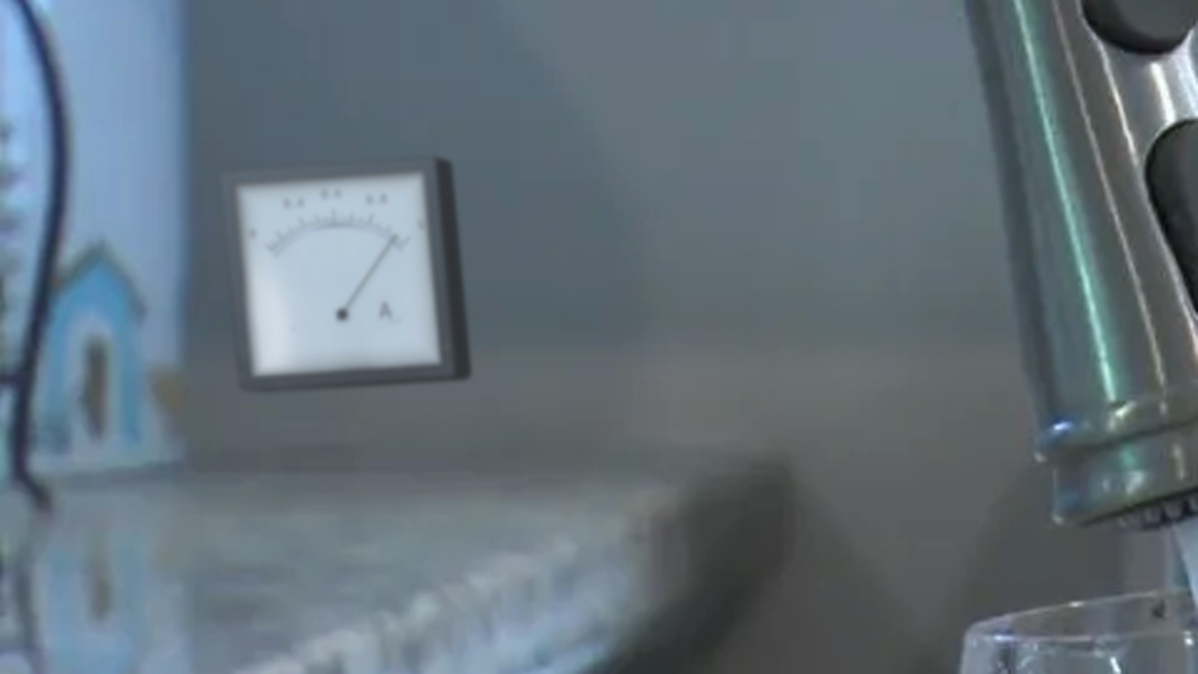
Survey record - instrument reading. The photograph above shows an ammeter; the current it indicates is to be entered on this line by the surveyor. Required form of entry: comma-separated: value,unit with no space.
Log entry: 0.95,A
